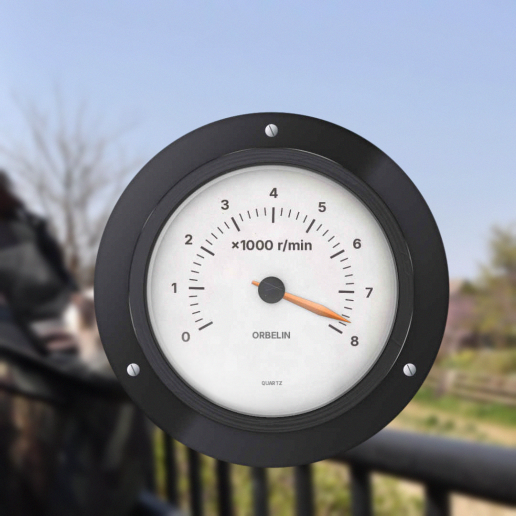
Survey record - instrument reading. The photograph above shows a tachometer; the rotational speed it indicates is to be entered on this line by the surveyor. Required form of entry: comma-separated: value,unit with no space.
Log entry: 7700,rpm
